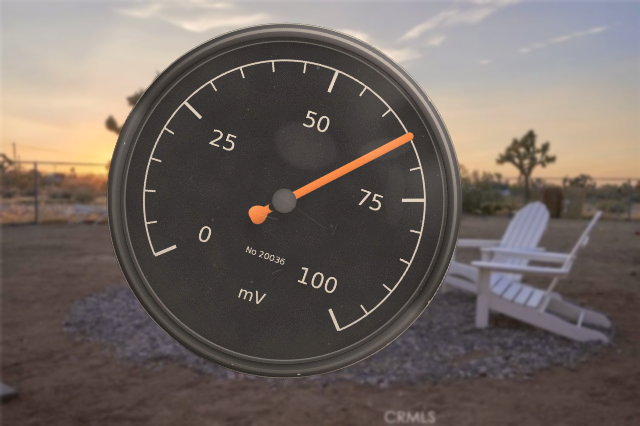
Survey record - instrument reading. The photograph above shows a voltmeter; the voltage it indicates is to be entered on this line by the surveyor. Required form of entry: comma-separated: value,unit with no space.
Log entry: 65,mV
